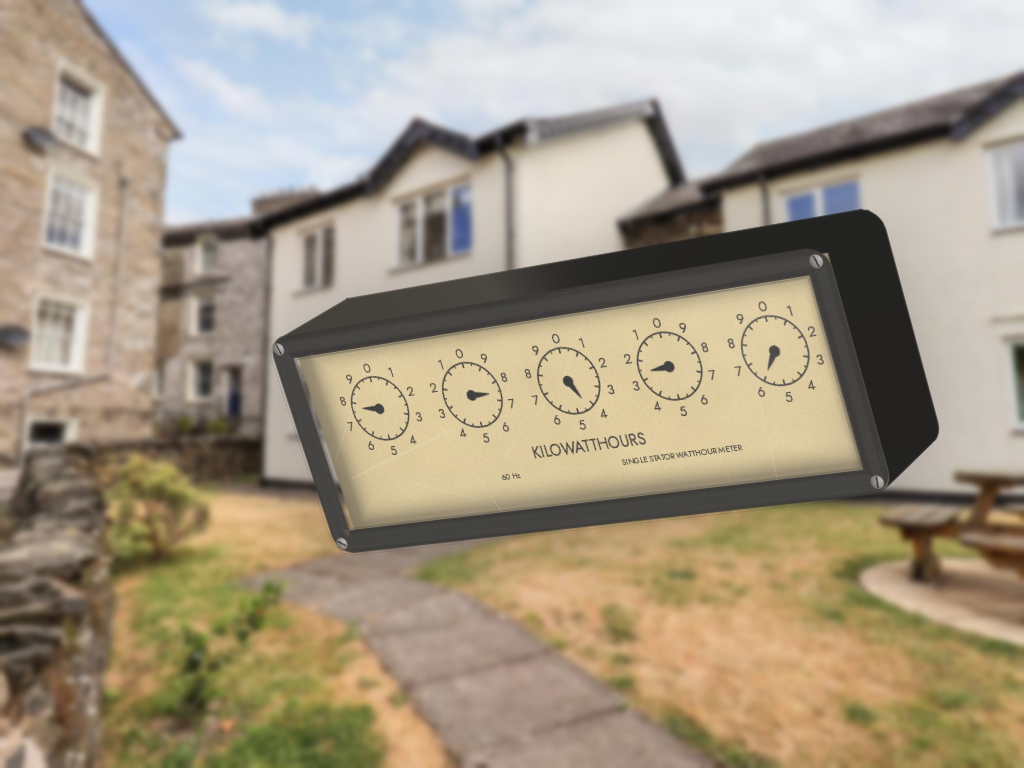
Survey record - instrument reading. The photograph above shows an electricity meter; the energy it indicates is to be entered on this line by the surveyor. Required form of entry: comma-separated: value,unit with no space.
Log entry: 77426,kWh
